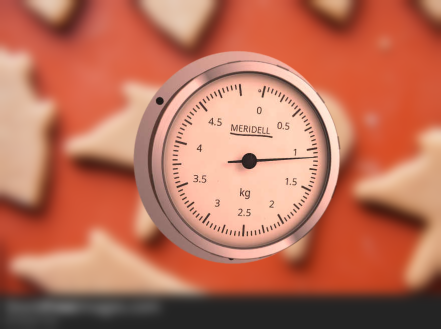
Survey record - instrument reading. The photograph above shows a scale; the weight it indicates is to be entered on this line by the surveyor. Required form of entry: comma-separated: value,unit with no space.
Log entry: 1.1,kg
